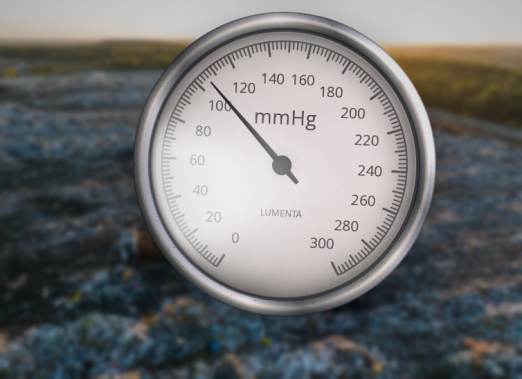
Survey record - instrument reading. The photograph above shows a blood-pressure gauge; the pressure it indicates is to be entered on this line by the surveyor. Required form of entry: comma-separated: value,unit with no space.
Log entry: 106,mmHg
